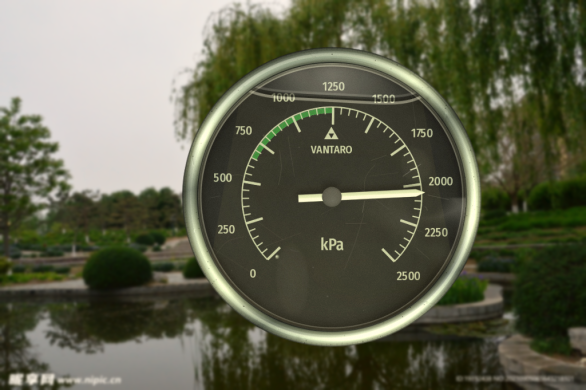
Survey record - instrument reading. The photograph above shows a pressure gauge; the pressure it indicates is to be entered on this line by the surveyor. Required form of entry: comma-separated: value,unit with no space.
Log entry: 2050,kPa
